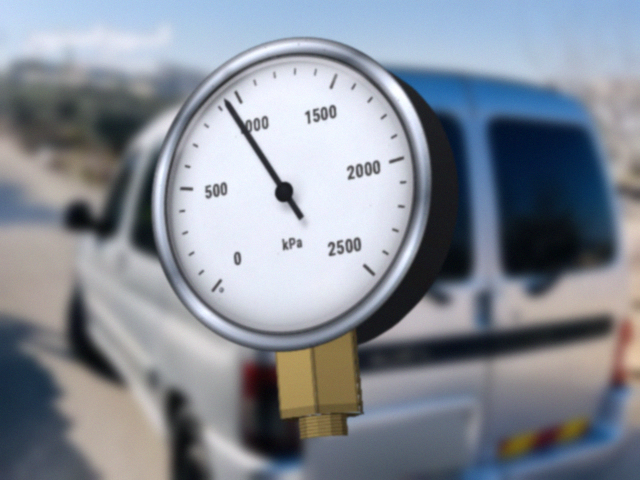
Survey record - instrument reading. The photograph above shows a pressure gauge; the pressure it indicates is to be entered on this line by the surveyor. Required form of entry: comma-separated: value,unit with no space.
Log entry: 950,kPa
